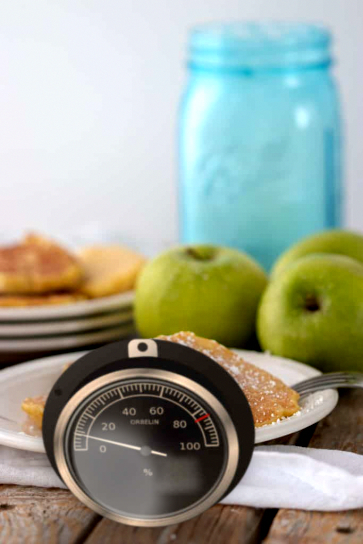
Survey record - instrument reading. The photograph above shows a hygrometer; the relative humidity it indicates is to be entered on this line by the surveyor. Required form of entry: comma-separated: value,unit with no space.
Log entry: 10,%
